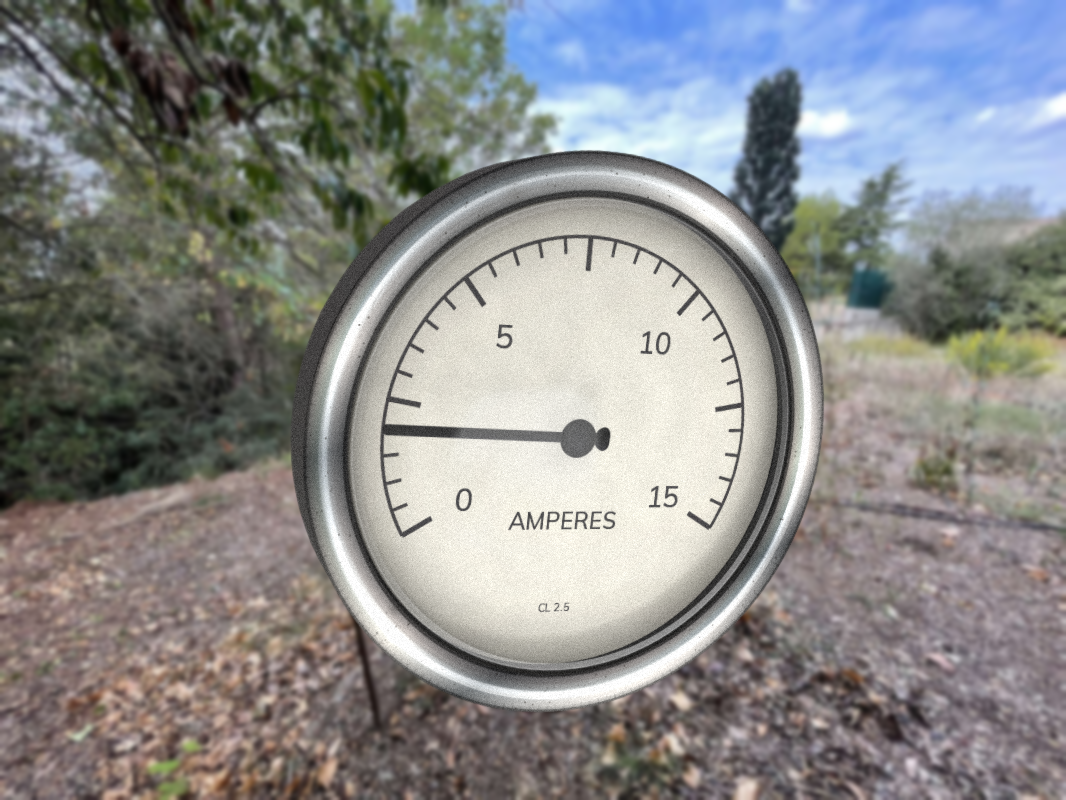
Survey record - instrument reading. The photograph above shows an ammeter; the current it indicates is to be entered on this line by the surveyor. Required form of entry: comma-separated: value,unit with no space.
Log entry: 2,A
